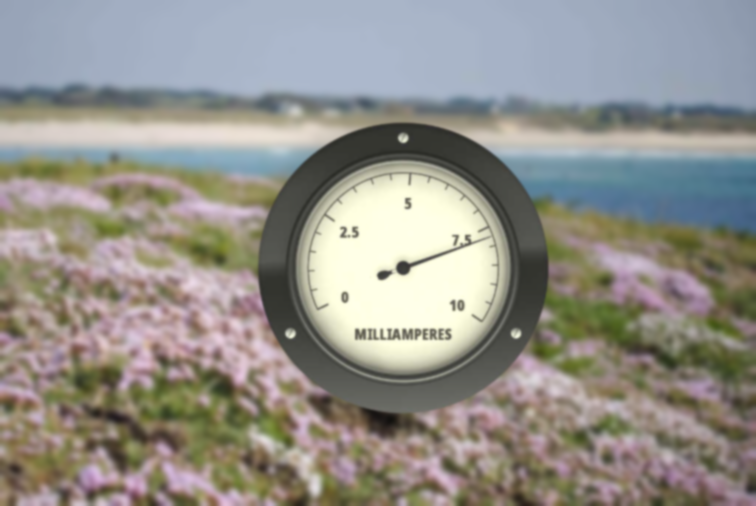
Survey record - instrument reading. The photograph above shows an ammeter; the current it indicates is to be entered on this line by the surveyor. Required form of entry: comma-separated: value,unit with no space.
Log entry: 7.75,mA
